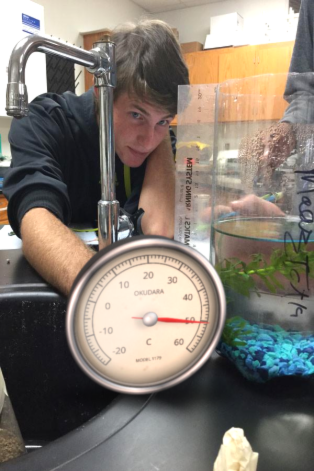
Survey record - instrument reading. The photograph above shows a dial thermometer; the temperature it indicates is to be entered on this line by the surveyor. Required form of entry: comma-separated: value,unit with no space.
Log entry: 50,°C
